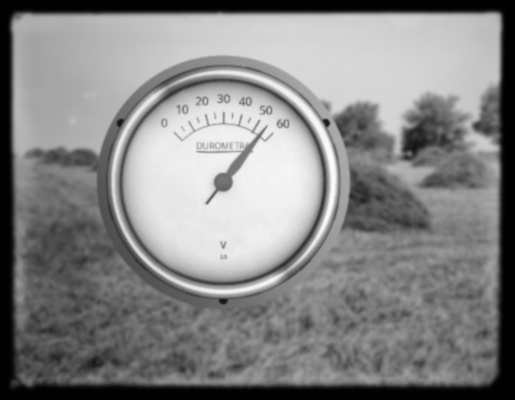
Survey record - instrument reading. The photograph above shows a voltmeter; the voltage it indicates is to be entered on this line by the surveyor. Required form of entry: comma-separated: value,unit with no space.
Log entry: 55,V
